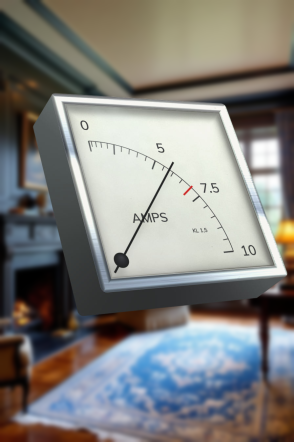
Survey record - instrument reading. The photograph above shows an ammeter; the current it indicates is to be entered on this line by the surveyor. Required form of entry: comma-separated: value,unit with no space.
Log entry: 5.75,A
